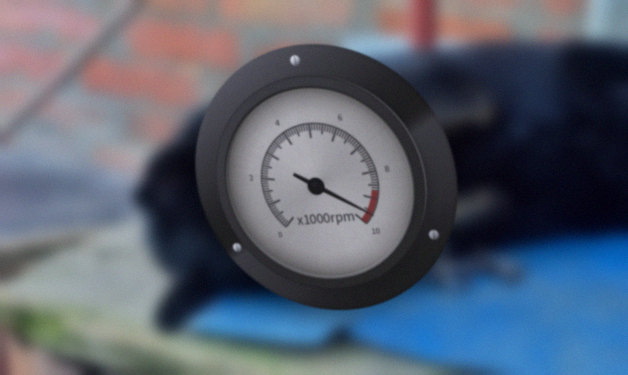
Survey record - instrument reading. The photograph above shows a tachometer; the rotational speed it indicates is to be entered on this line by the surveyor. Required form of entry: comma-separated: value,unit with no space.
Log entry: 9500,rpm
